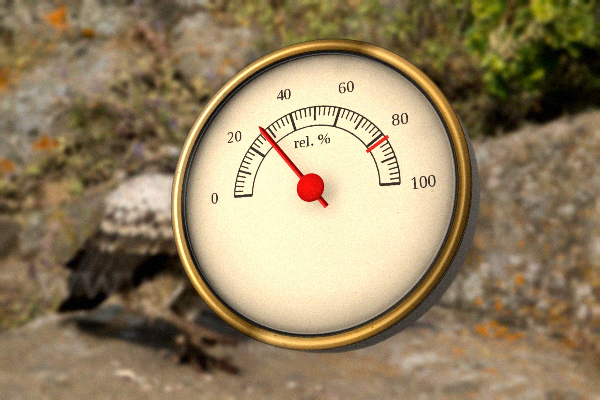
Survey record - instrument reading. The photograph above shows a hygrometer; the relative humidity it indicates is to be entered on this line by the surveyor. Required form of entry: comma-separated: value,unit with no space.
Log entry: 28,%
